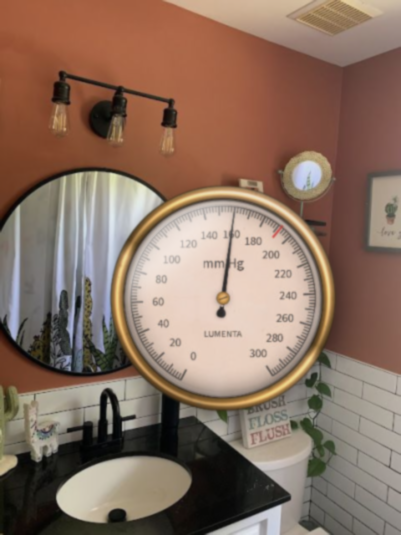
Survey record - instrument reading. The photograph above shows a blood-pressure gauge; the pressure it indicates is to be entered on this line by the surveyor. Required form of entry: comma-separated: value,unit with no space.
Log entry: 160,mmHg
